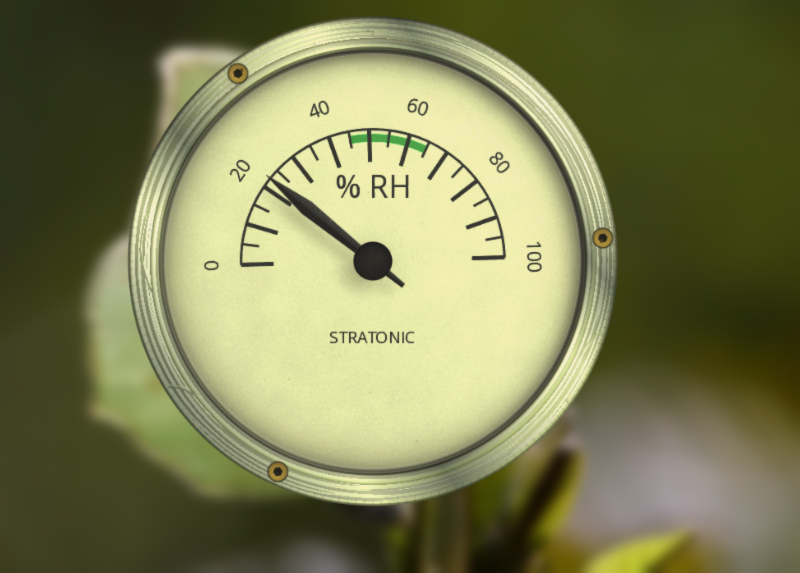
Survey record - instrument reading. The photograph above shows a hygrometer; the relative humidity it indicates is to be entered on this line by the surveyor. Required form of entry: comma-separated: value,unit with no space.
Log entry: 22.5,%
